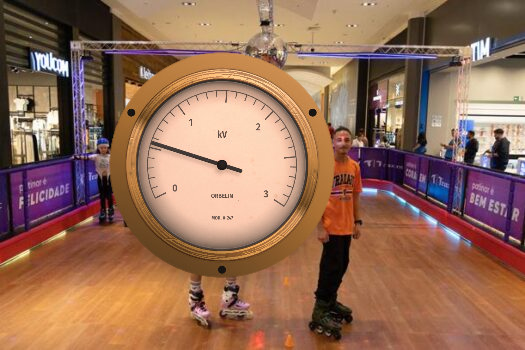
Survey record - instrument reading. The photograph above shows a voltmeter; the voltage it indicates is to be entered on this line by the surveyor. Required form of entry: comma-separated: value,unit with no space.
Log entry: 0.55,kV
